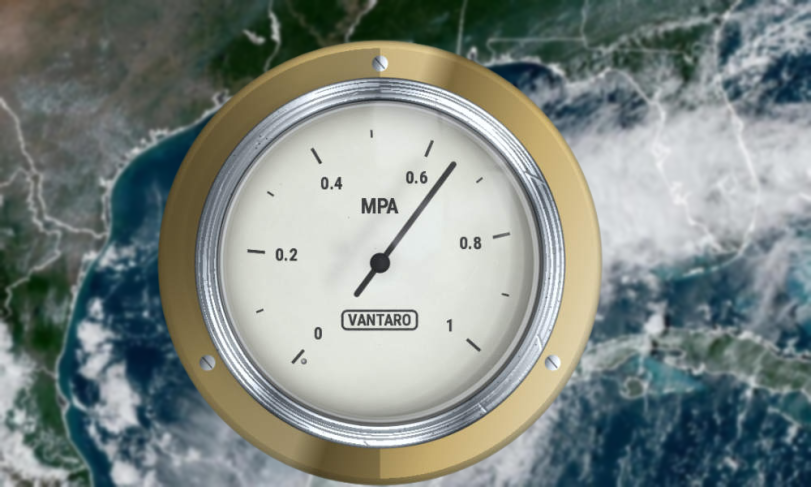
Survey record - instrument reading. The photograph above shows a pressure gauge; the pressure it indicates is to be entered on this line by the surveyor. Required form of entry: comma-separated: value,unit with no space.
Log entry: 0.65,MPa
